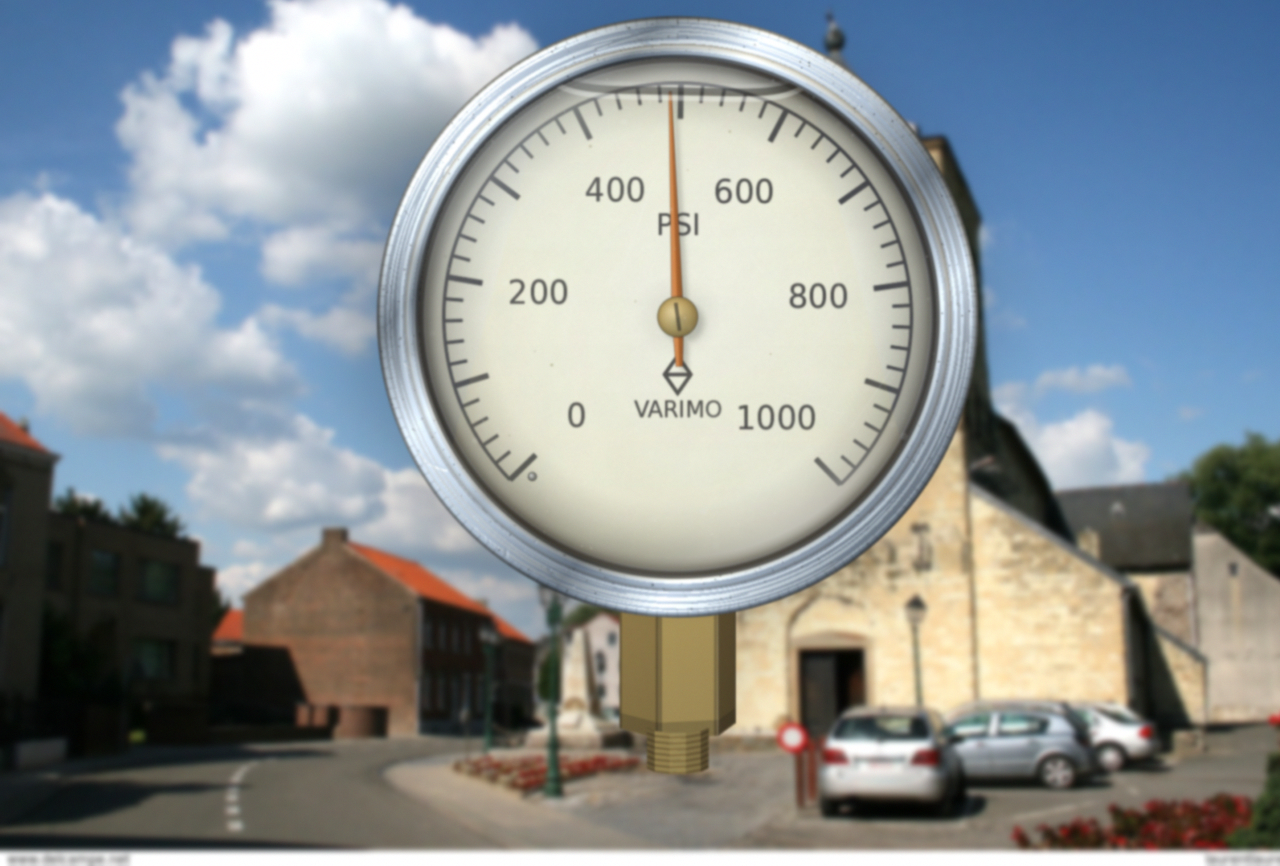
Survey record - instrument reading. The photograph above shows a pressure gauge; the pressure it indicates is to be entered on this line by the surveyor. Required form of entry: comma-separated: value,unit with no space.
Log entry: 490,psi
